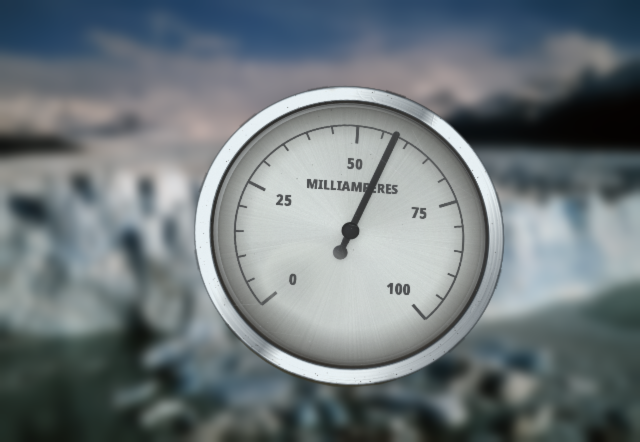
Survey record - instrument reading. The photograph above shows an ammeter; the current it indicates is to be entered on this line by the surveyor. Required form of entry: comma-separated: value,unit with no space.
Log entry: 57.5,mA
